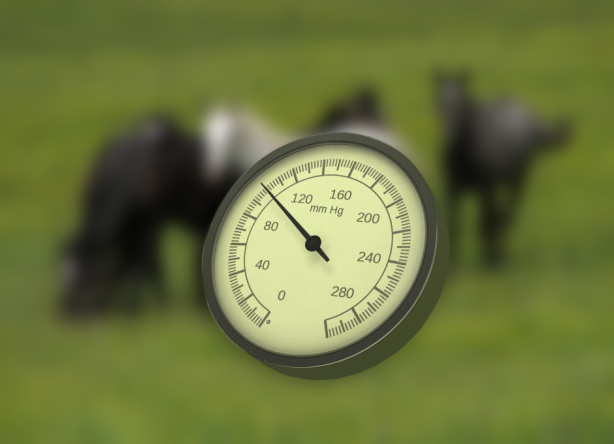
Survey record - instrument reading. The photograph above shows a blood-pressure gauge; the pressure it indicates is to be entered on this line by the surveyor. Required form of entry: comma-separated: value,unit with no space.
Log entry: 100,mmHg
